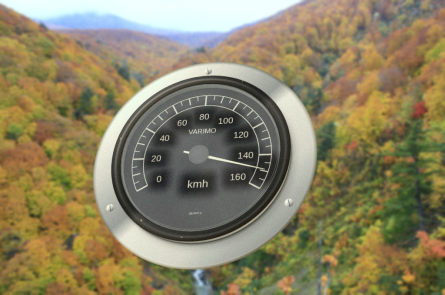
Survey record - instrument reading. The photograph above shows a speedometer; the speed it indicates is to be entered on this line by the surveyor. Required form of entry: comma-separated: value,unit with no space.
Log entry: 150,km/h
